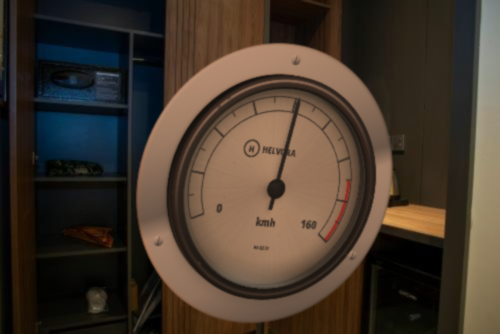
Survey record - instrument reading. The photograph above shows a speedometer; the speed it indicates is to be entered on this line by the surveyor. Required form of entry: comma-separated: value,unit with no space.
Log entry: 80,km/h
